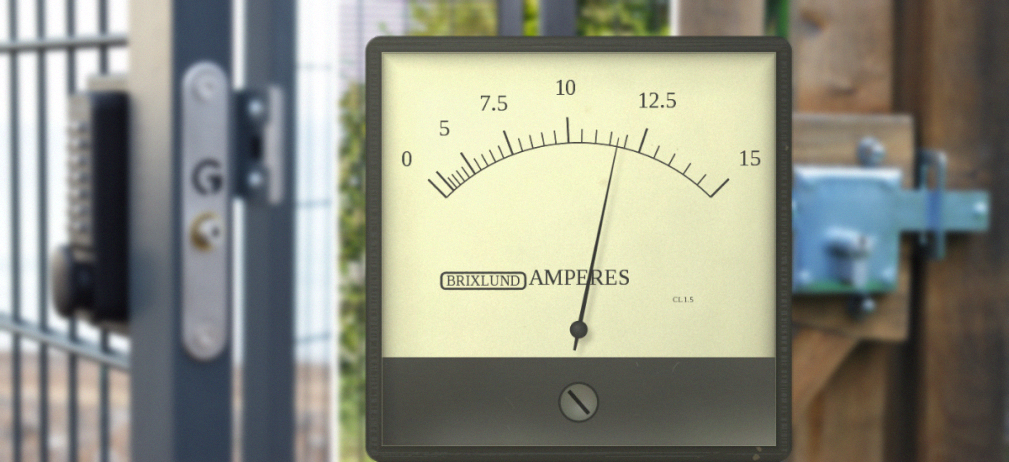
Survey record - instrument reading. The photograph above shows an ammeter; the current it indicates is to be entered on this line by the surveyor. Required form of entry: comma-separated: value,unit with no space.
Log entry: 11.75,A
